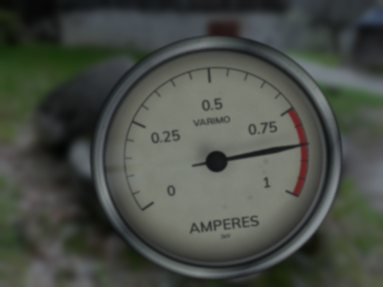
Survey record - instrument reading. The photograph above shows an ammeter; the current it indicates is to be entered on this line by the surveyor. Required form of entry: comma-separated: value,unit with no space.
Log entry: 0.85,A
